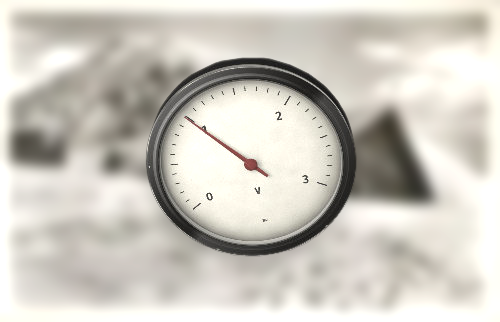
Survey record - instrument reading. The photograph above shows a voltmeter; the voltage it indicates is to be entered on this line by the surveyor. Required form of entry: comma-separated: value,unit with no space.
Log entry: 1,V
